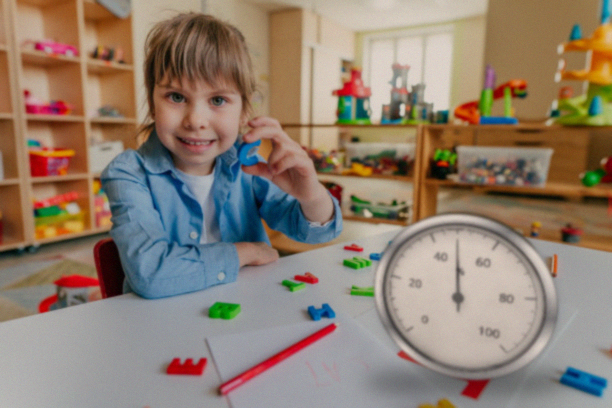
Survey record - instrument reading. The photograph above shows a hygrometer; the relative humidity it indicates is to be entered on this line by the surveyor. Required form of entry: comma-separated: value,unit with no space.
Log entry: 48,%
